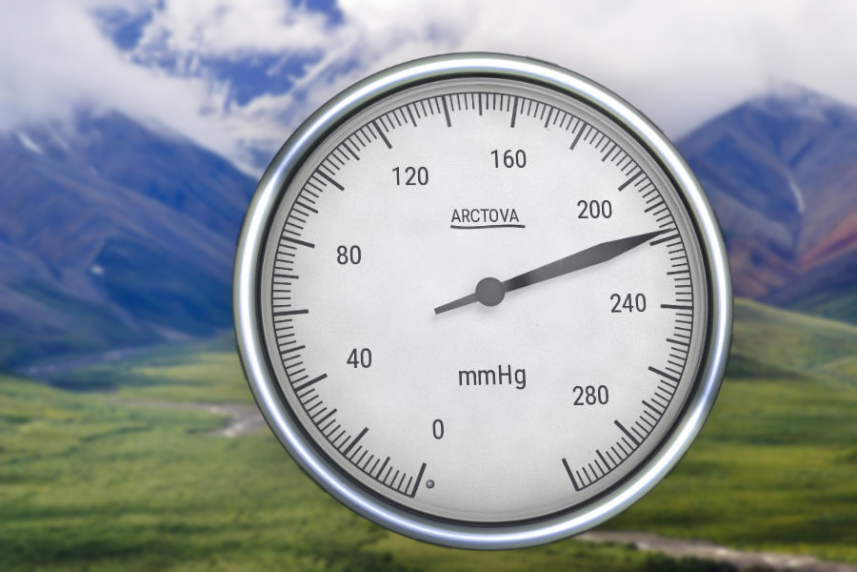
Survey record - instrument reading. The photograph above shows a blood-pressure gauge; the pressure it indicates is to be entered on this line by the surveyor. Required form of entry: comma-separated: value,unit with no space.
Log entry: 218,mmHg
